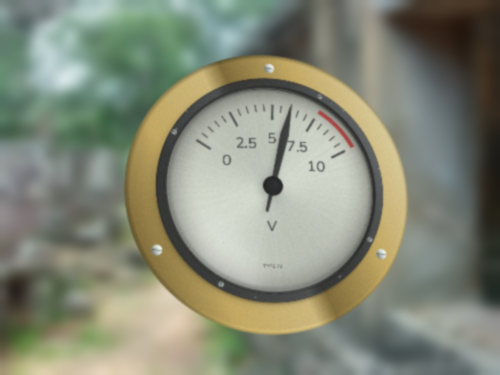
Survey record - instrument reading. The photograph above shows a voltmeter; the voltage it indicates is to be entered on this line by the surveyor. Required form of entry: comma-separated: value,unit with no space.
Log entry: 6,V
